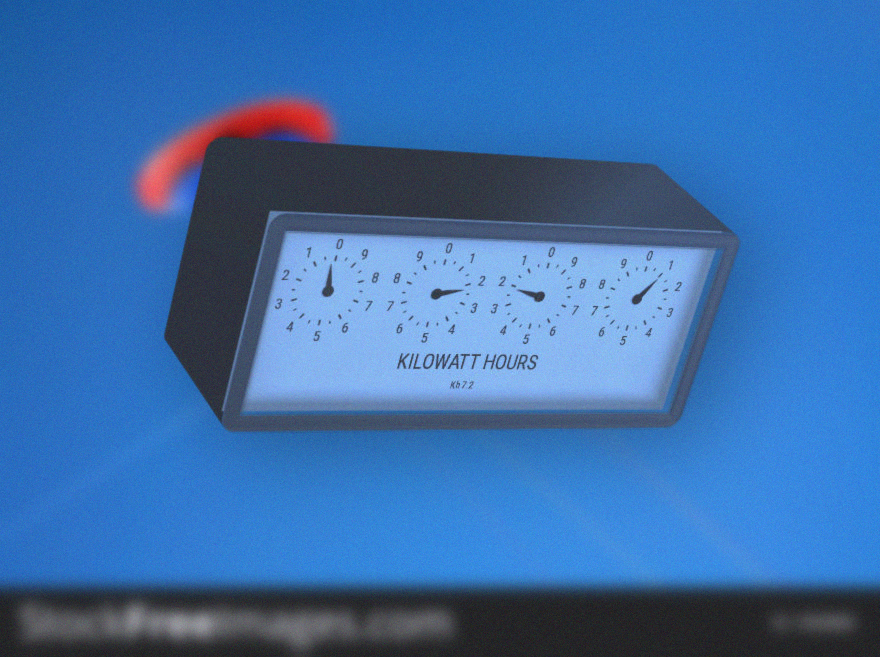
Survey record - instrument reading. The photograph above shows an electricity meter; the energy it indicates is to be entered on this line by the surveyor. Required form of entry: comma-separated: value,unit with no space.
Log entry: 221,kWh
